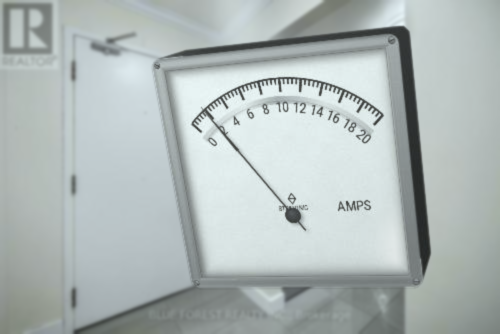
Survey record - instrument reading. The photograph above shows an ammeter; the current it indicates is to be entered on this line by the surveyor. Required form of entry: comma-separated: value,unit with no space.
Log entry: 2,A
